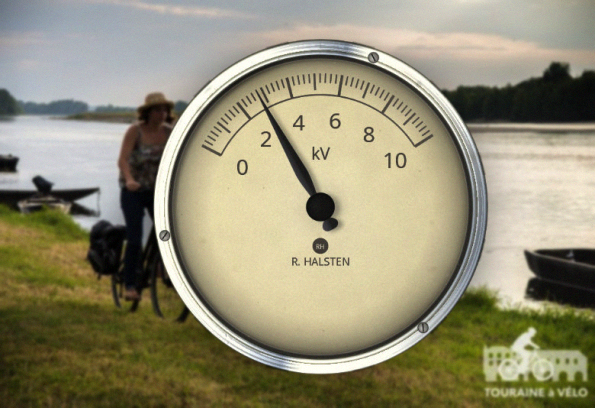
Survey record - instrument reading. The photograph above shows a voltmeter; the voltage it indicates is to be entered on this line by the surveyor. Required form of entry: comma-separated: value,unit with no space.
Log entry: 2.8,kV
